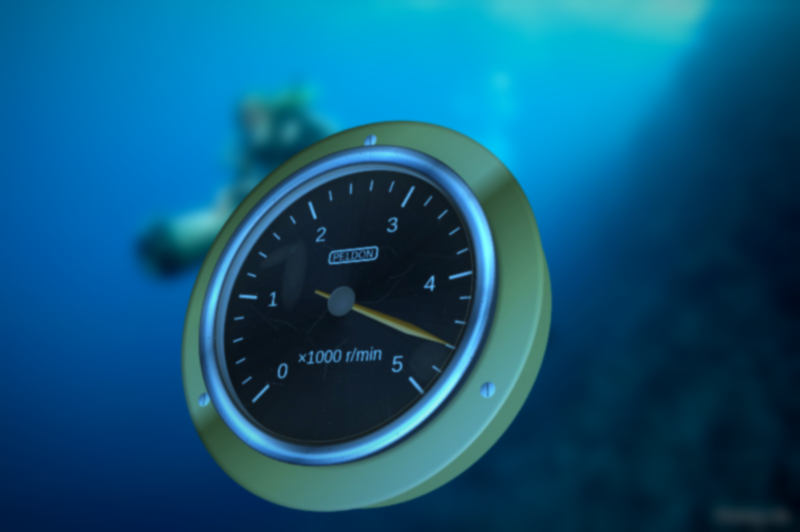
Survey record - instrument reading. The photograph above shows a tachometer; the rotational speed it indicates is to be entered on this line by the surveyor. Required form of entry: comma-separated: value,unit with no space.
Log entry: 4600,rpm
